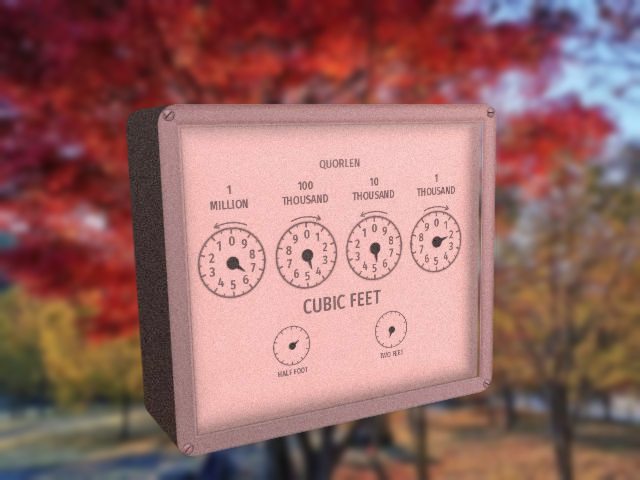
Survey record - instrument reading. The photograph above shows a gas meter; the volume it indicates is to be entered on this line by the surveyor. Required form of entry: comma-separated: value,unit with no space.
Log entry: 645200,ft³
